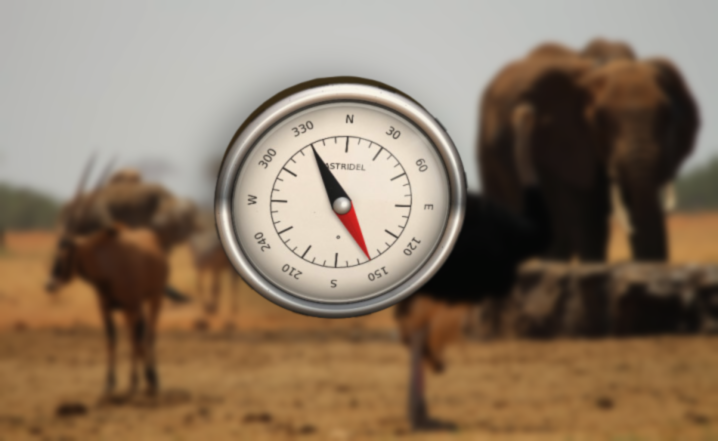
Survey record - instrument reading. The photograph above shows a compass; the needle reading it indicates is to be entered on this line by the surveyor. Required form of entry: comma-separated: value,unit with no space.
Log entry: 150,°
